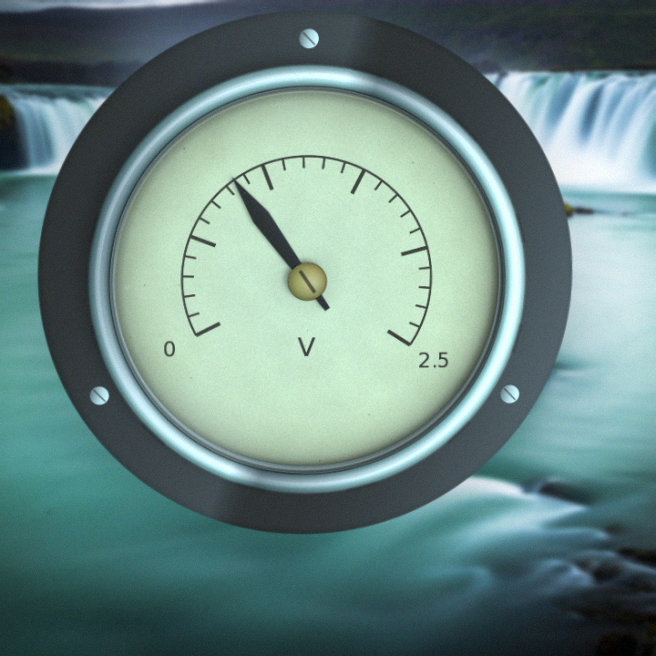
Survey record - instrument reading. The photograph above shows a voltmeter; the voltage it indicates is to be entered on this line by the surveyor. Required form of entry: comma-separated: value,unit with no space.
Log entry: 0.85,V
